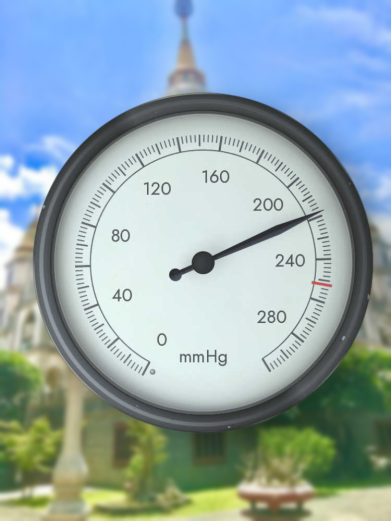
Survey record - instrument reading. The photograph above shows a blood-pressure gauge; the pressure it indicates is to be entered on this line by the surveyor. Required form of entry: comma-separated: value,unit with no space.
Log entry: 218,mmHg
